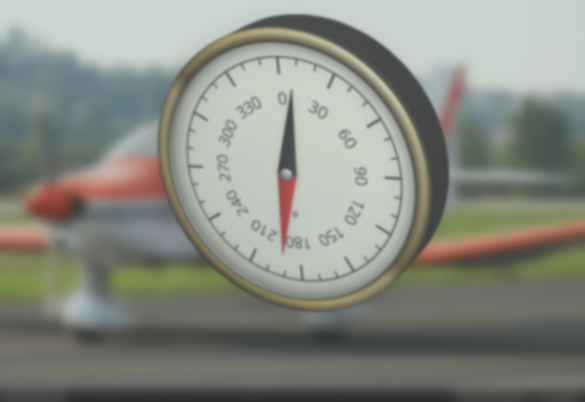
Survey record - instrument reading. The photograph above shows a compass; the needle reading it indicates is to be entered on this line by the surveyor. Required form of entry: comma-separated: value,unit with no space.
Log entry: 190,°
